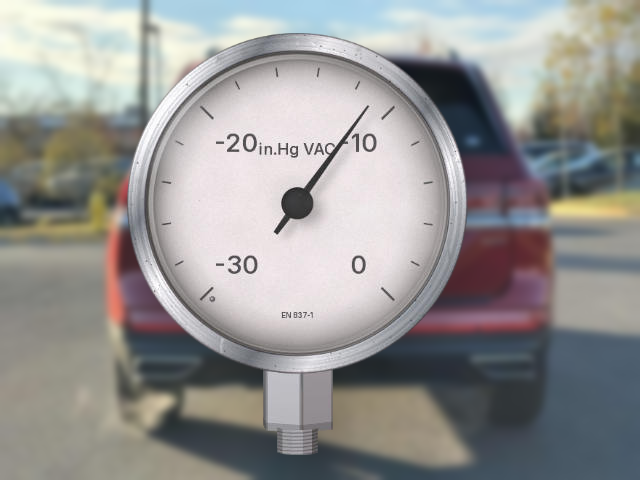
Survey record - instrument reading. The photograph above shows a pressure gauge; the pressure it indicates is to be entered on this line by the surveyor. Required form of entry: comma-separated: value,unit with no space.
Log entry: -11,inHg
